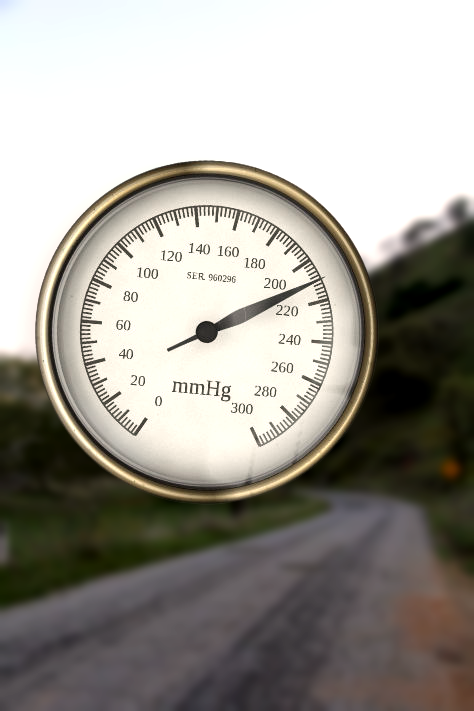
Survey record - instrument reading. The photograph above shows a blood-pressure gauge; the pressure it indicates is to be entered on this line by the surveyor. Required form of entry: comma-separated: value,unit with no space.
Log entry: 210,mmHg
